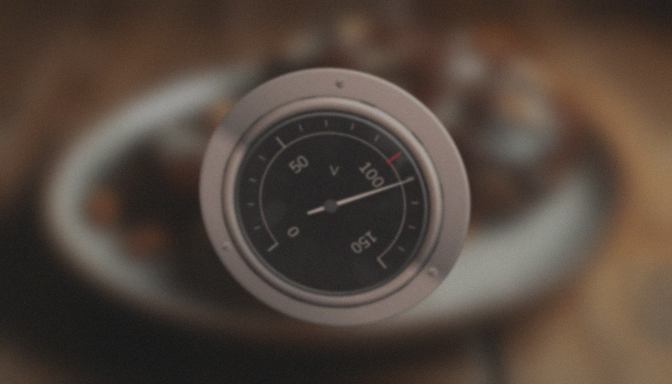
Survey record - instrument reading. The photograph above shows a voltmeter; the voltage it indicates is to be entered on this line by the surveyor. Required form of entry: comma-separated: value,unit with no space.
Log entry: 110,V
